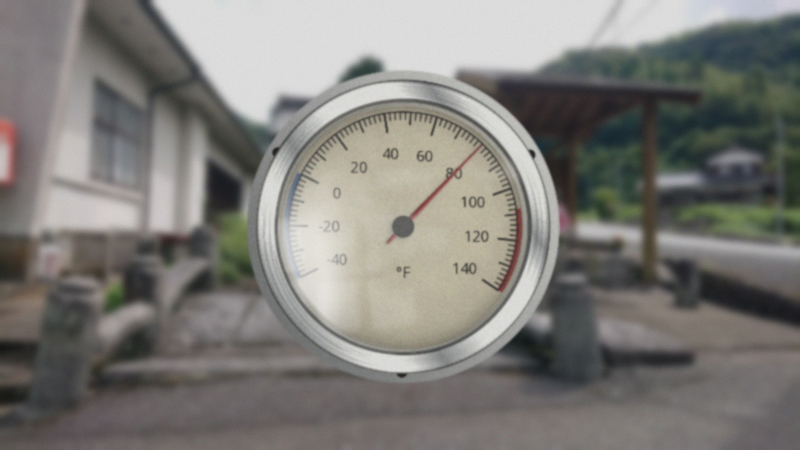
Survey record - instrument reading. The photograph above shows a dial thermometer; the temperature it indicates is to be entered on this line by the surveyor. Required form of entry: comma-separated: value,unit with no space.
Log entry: 80,°F
